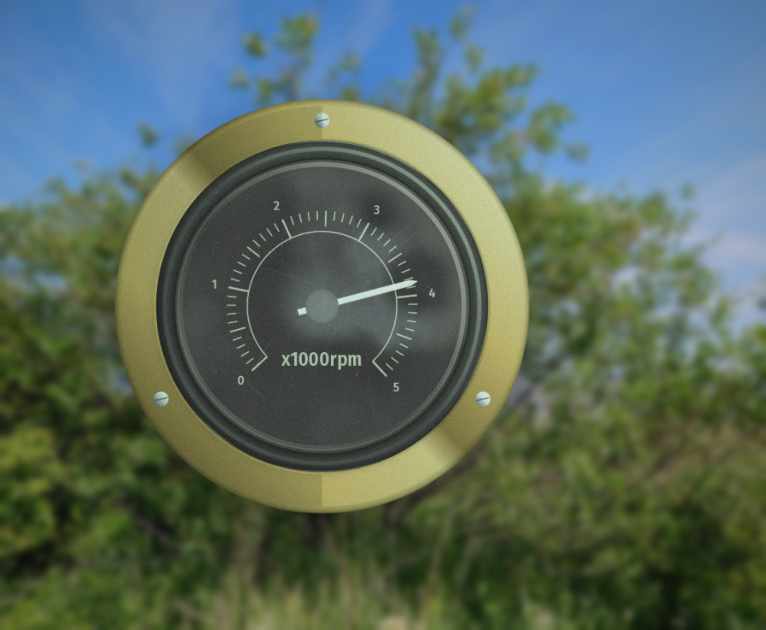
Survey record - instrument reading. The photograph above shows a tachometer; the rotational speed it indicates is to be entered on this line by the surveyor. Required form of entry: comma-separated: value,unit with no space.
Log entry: 3850,rpm
